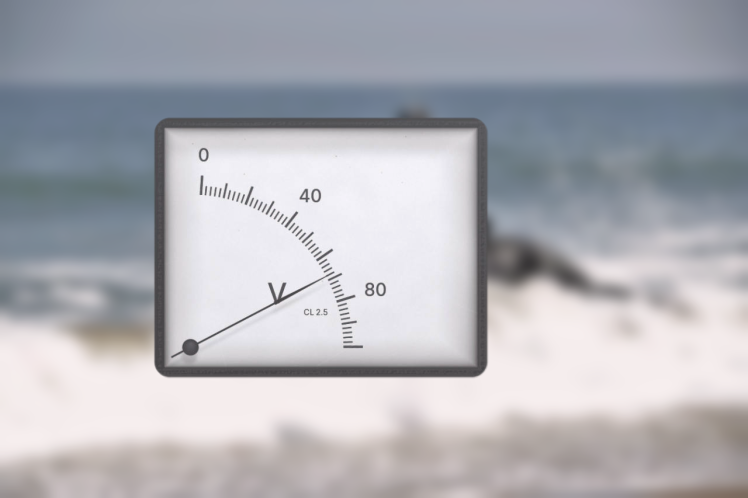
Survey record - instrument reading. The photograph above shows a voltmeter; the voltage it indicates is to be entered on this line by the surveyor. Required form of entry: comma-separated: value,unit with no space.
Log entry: 68,V
